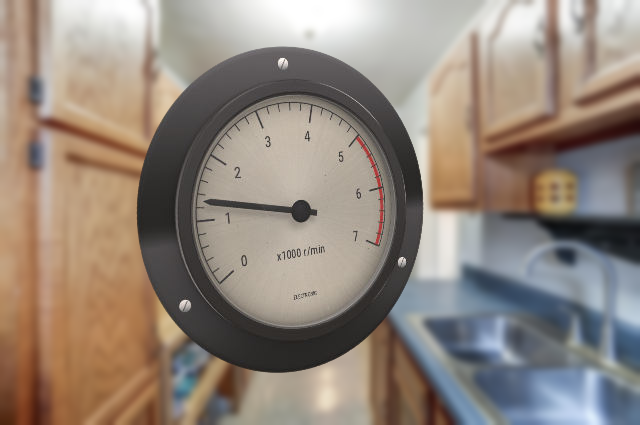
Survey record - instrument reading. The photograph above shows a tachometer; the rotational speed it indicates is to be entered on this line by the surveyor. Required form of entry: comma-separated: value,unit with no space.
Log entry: 1300,rpm
